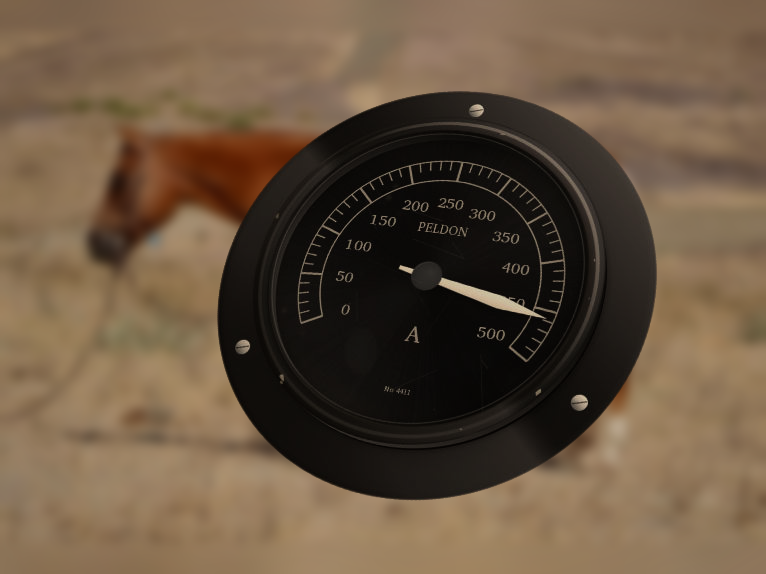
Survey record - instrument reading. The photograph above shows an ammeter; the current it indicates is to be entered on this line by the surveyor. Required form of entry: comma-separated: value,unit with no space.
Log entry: 460,A
